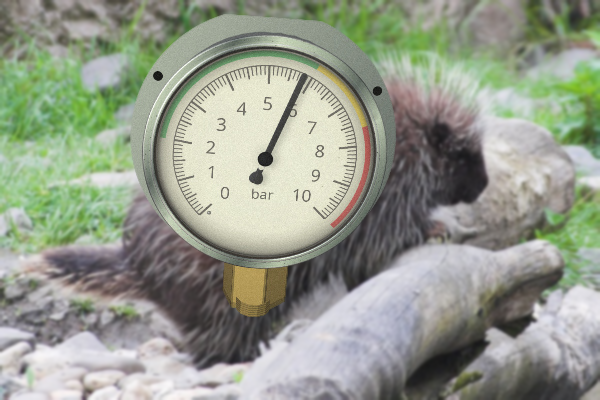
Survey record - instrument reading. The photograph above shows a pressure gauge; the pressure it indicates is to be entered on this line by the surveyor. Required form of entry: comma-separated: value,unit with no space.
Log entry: 5.8,bar
